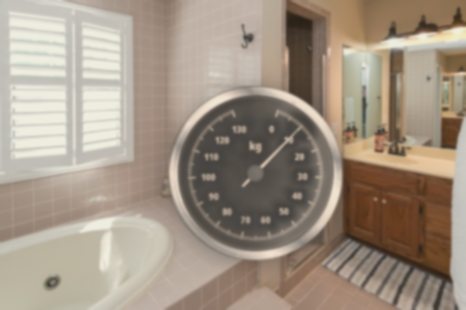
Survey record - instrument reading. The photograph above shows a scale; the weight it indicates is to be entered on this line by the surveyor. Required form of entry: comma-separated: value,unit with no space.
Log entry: 10,kg
